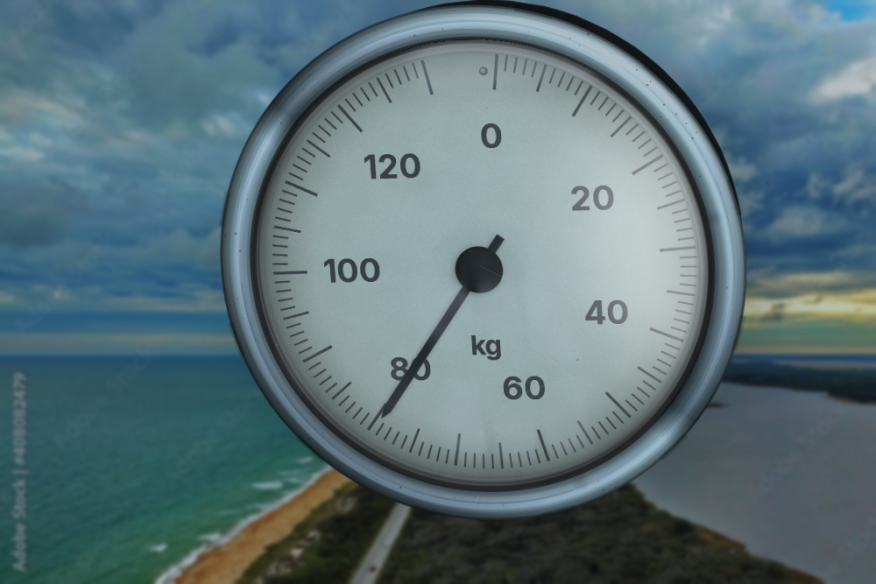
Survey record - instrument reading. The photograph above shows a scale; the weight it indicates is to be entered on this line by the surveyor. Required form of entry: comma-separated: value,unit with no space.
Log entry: 79.5,kg
